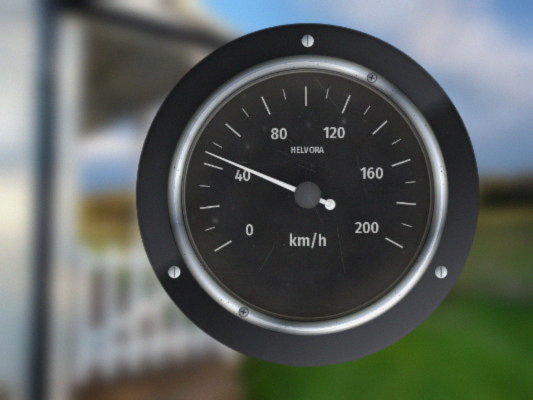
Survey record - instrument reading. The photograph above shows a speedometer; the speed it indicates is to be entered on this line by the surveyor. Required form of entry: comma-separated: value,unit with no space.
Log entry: 45,km/h
